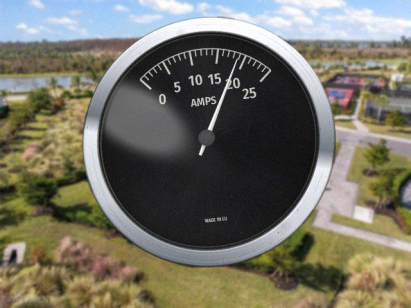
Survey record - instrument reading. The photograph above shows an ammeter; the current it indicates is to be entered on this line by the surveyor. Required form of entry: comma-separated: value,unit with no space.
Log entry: 19,A
